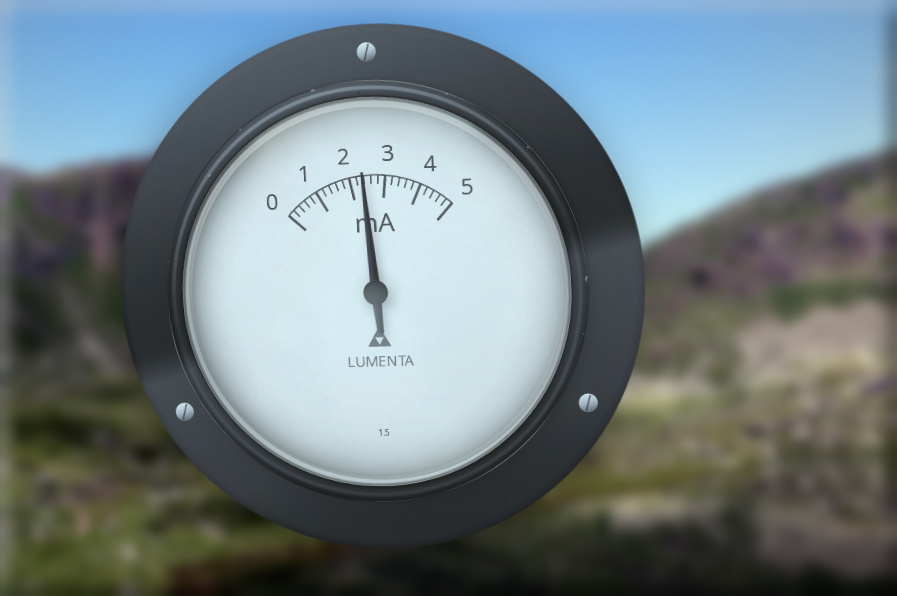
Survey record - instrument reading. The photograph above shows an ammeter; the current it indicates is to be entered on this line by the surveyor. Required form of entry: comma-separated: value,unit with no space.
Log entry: 2.4,mA
